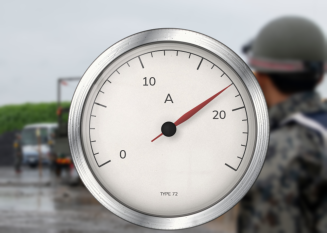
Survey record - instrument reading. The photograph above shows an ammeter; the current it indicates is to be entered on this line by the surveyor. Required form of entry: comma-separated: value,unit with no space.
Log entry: 18,A
